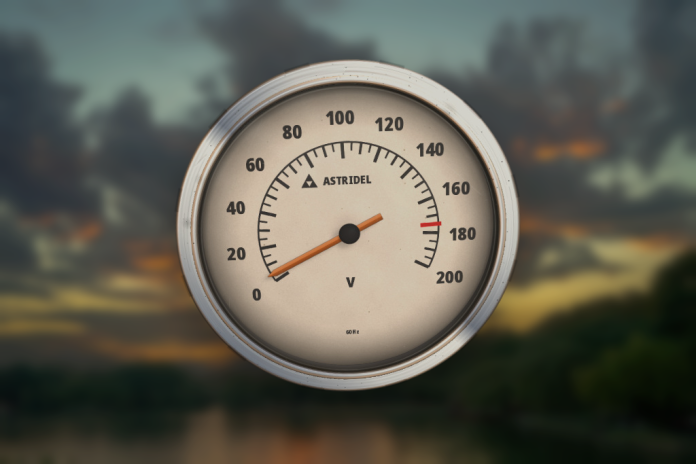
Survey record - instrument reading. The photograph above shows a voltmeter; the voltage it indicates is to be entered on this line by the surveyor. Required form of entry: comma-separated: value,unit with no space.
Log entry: 5,V
